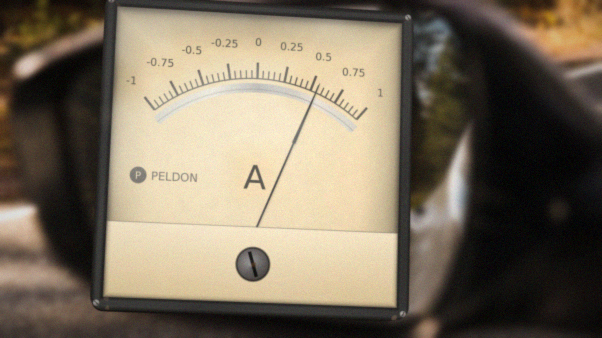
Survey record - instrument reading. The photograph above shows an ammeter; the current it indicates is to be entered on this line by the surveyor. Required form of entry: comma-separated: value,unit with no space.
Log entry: 0.55,A
